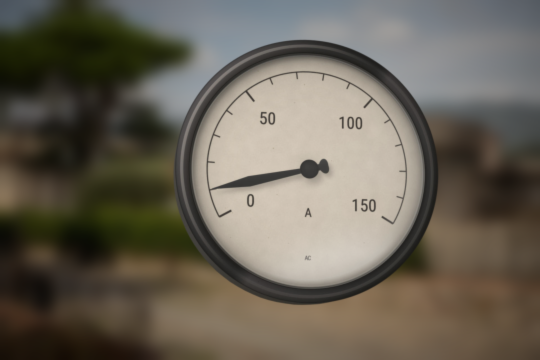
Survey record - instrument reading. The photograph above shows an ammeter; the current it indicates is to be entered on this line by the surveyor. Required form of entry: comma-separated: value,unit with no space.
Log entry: 10,A
